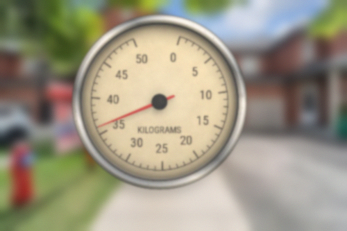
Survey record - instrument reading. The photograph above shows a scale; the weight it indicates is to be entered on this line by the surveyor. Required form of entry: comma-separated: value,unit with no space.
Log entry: 36,kg
